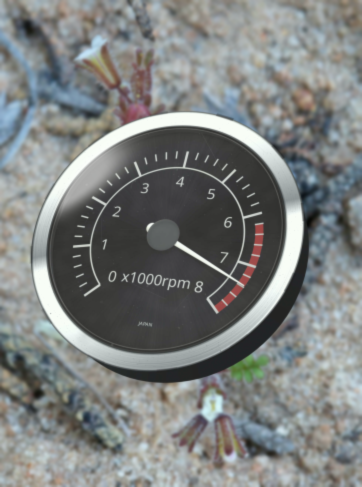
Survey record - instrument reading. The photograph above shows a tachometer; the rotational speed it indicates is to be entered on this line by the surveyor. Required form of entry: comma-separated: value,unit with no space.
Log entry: 7400,rpm
